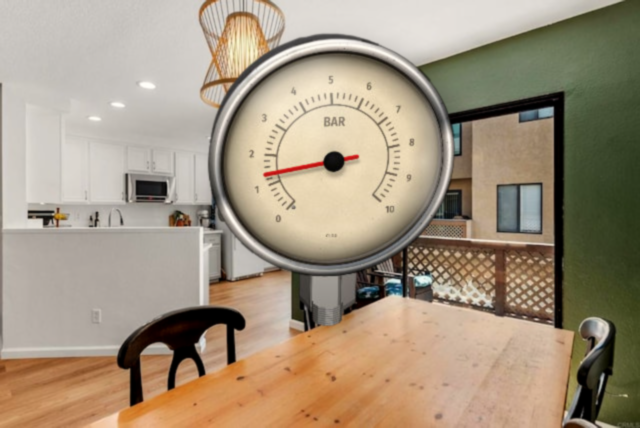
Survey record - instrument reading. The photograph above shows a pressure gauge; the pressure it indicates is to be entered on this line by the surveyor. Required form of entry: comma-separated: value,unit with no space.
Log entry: 1.4,bar
